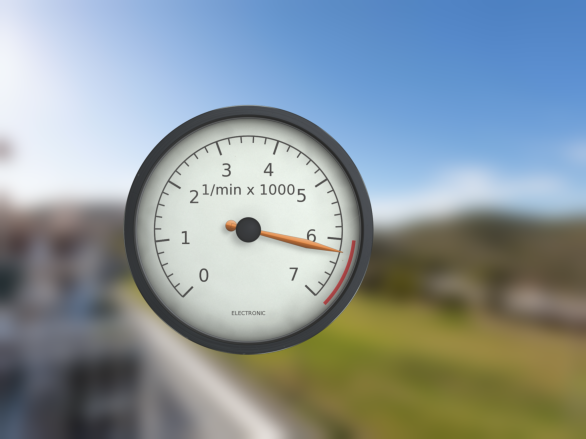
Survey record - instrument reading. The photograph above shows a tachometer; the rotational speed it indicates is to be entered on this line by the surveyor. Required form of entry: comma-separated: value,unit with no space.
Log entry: 6200,rpm
